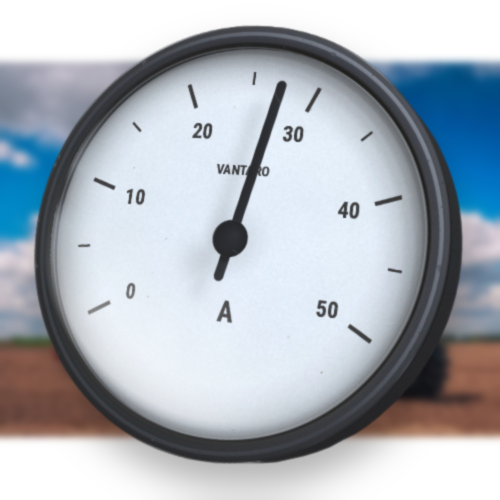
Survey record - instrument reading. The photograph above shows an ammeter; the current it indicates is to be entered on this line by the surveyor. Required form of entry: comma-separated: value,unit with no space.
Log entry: 27.5,A
